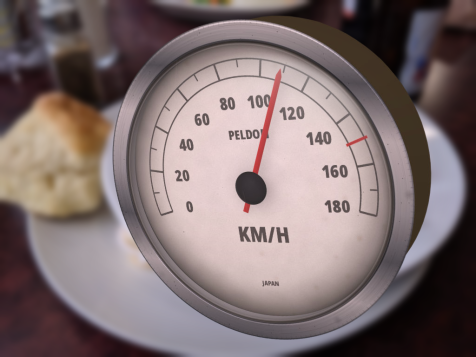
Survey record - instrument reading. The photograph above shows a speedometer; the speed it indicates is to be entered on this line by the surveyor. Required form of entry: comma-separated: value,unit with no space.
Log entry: 110,km/h
